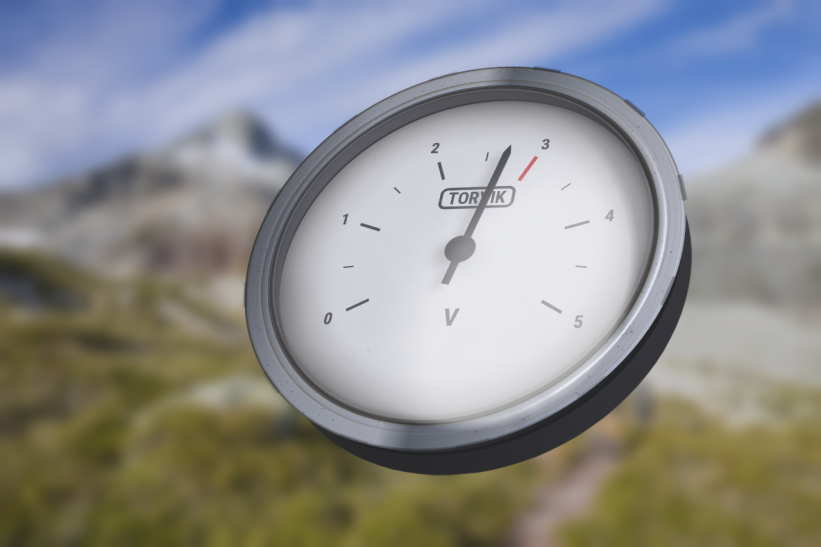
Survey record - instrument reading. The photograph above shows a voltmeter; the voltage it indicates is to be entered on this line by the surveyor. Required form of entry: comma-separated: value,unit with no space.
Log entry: 2.75,V
